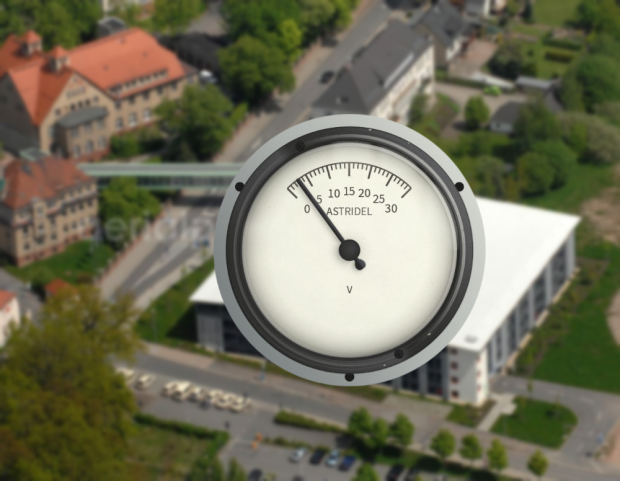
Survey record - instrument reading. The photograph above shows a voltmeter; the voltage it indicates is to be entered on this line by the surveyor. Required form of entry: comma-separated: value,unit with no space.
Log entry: 3,V
